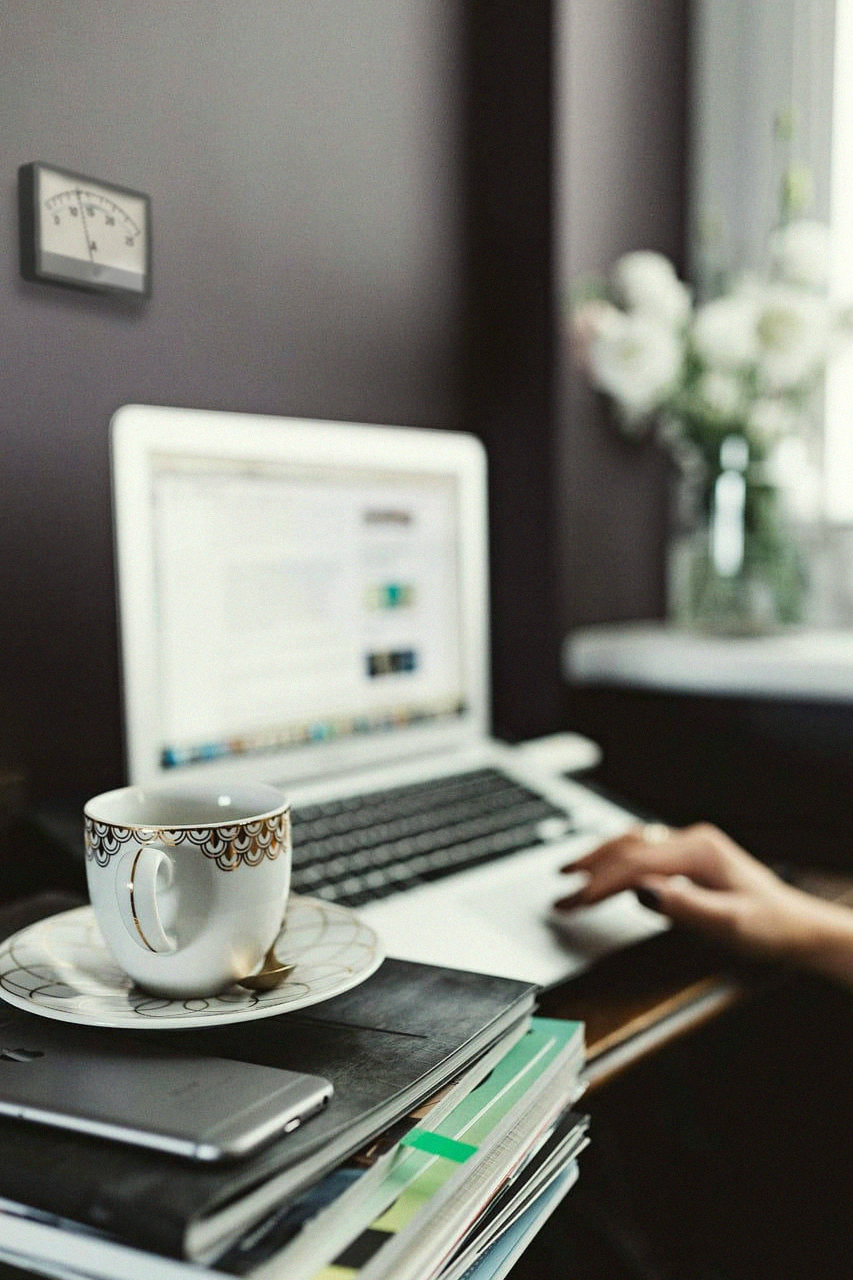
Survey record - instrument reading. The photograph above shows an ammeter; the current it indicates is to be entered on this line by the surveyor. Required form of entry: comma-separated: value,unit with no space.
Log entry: 12.5,A
